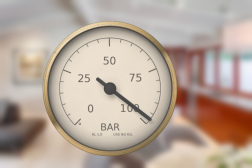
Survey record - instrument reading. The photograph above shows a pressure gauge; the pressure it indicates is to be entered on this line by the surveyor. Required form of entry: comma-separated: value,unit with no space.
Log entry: 97.5,bar
